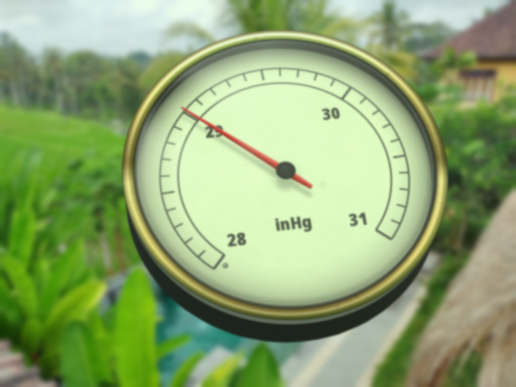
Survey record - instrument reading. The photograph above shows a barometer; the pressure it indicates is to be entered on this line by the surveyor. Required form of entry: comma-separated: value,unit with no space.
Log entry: 29,inHg
